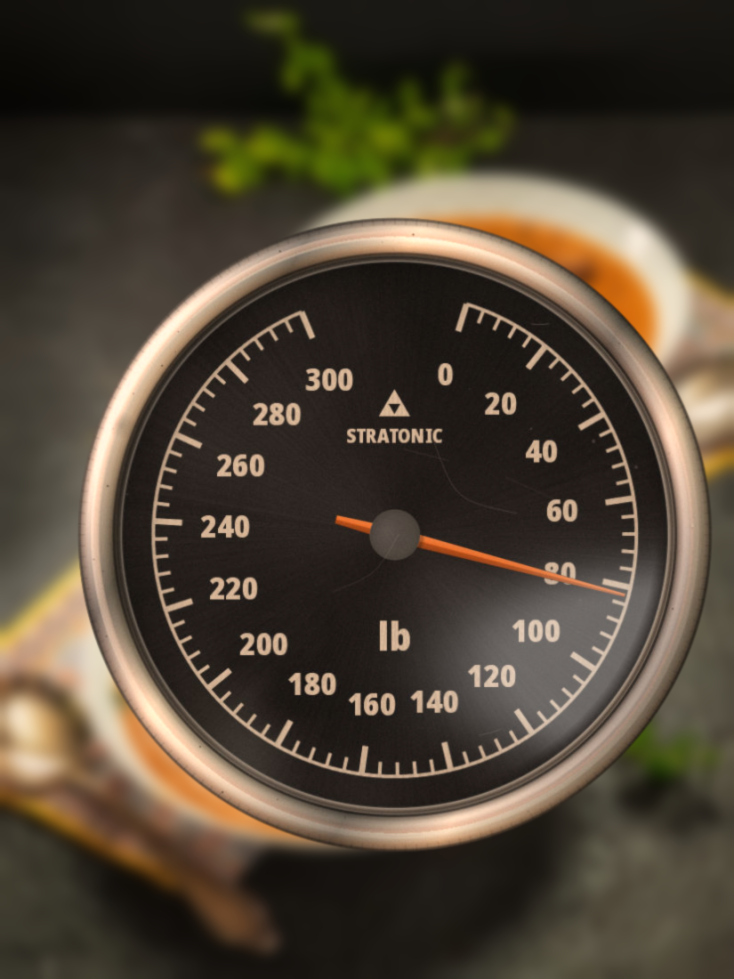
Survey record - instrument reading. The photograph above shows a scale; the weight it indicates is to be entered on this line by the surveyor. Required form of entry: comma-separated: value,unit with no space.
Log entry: 82,lb
